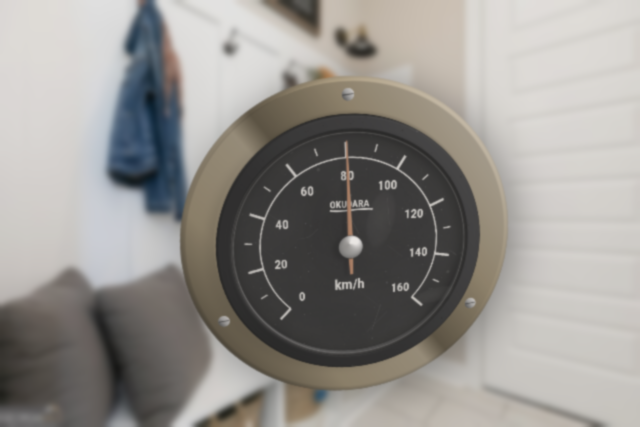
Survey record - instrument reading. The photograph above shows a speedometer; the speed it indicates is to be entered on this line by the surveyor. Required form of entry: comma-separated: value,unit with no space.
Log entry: 80,km/h
